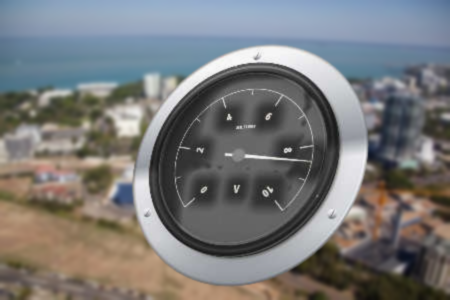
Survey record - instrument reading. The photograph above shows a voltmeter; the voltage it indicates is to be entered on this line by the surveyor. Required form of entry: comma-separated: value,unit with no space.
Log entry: 8.5,V
